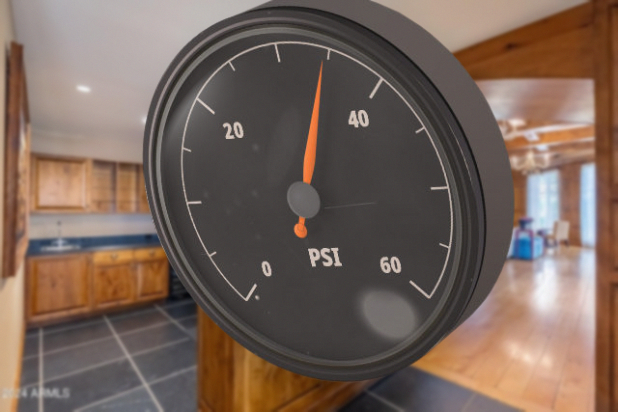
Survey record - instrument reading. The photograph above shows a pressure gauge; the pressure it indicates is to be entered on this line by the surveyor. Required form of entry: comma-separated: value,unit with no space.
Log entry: 35,psi
